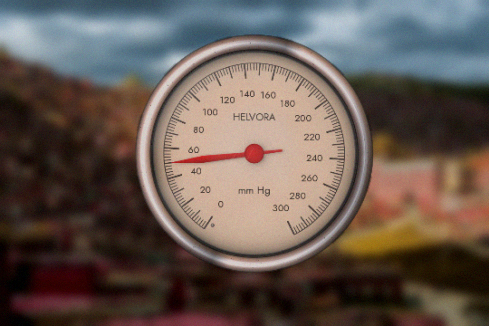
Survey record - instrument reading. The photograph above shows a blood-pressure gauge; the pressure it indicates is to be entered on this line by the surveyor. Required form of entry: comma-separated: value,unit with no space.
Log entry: 50,mmHg
